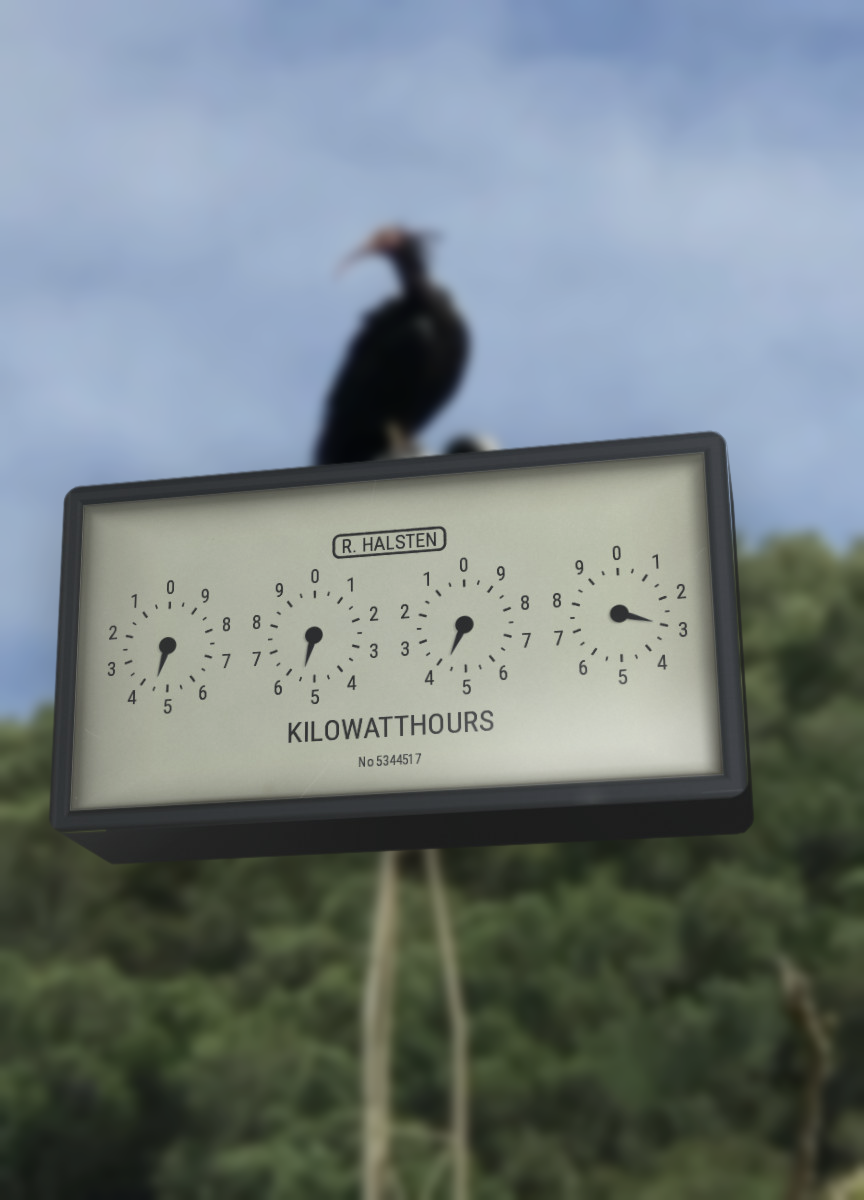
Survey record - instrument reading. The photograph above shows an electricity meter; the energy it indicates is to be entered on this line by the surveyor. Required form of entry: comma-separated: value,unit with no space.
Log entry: 4543,kWh
